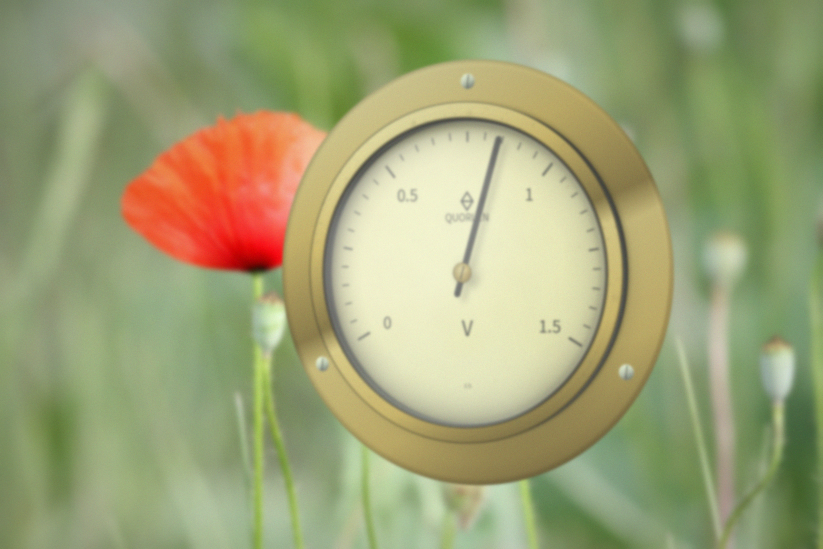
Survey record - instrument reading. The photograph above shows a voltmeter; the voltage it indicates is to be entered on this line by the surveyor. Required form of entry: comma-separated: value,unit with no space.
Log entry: 0.85,V
